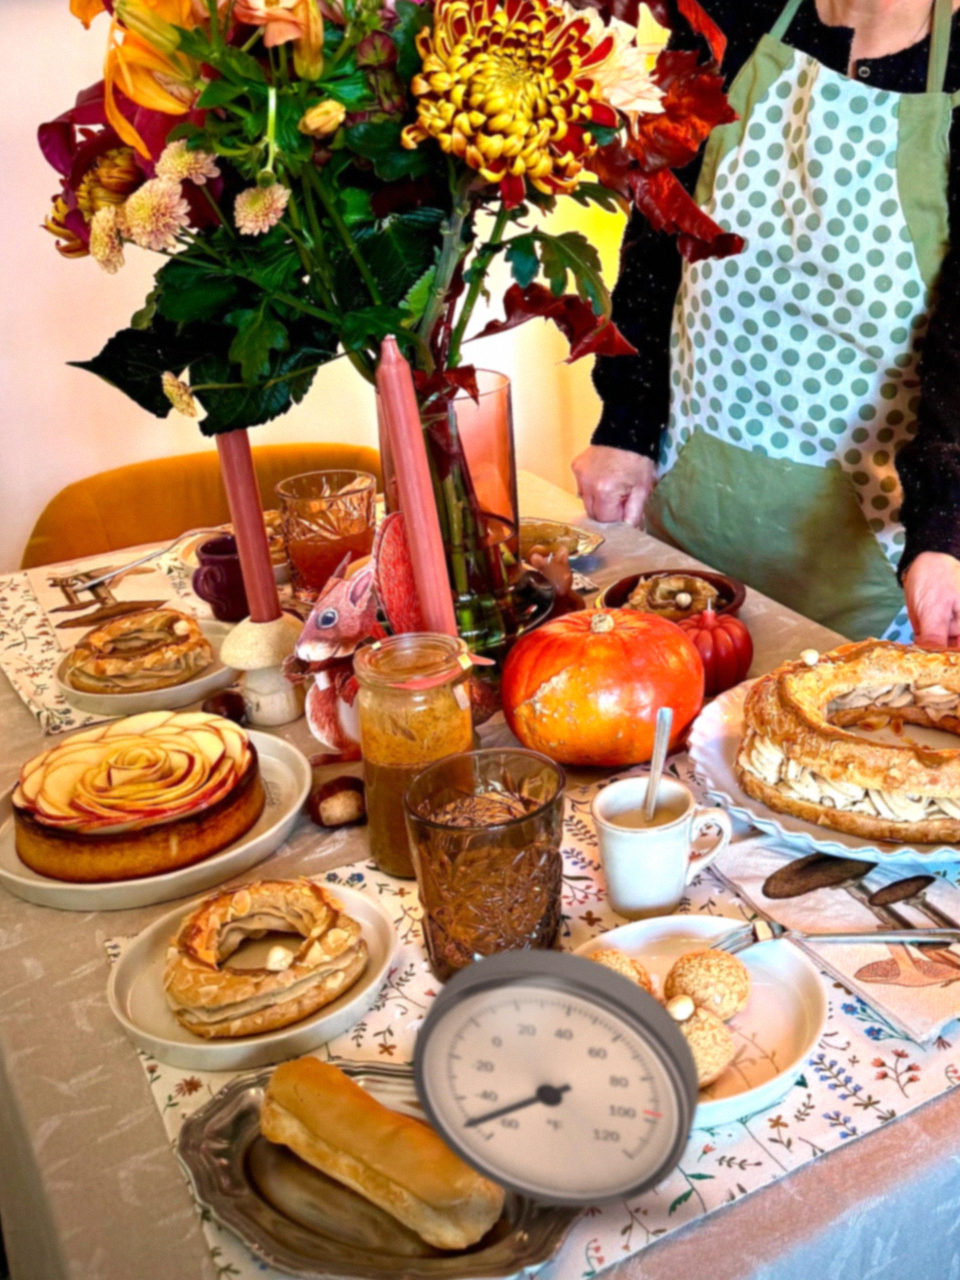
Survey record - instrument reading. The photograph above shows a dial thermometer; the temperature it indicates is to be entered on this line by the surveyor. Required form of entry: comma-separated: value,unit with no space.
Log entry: -50,°F
